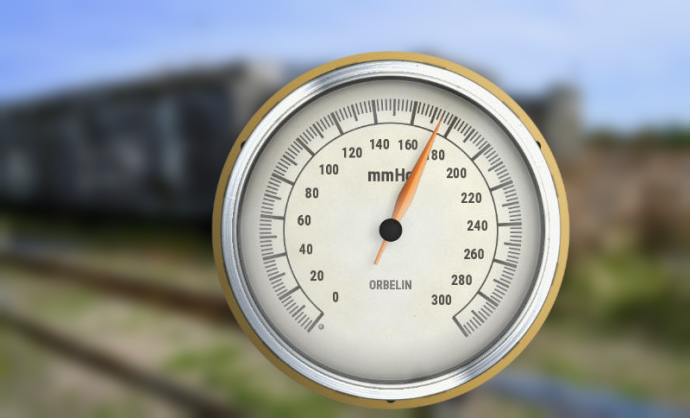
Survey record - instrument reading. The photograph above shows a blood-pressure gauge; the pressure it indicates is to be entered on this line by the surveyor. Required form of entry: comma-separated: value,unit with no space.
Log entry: 174,mmHg
